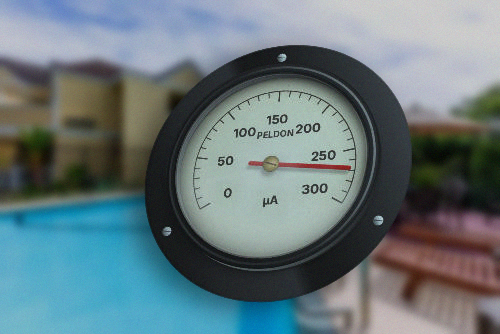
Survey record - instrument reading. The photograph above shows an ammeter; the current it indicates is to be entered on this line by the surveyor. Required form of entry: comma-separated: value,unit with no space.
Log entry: 270,µA
